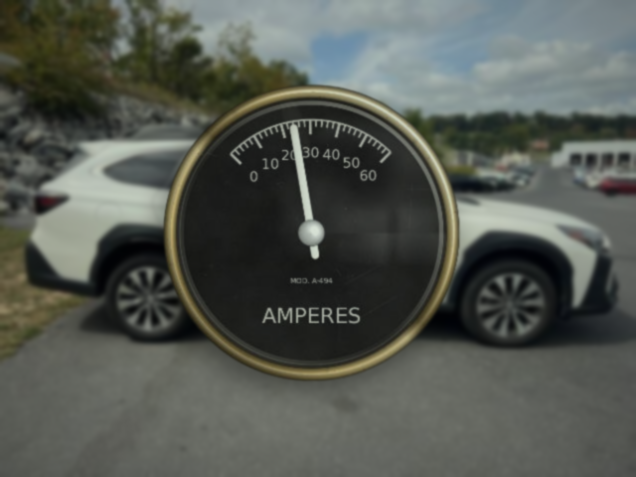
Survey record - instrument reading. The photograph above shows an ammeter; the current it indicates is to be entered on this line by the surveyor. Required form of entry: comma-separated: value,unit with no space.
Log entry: 24,A
